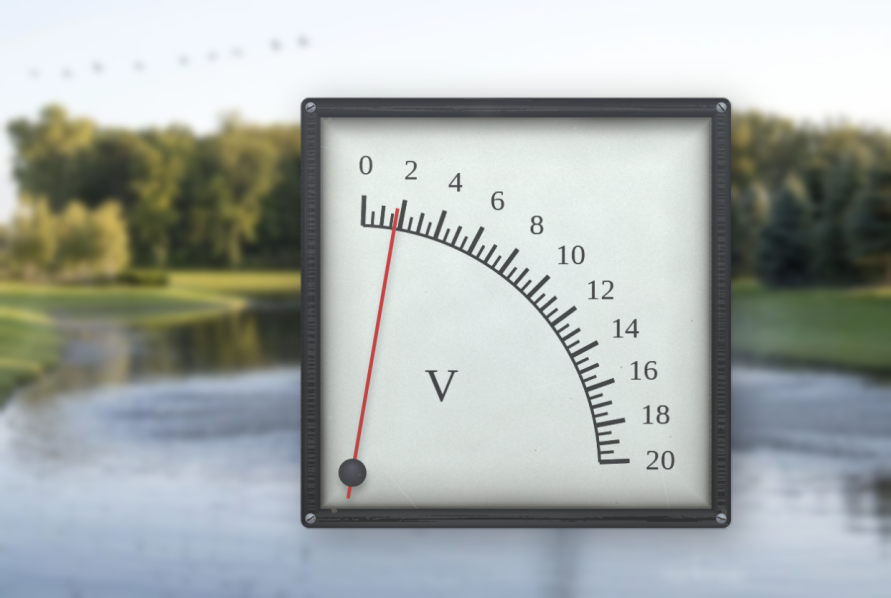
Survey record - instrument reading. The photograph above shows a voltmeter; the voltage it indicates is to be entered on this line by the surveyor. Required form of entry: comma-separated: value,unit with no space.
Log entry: 1.75,V
